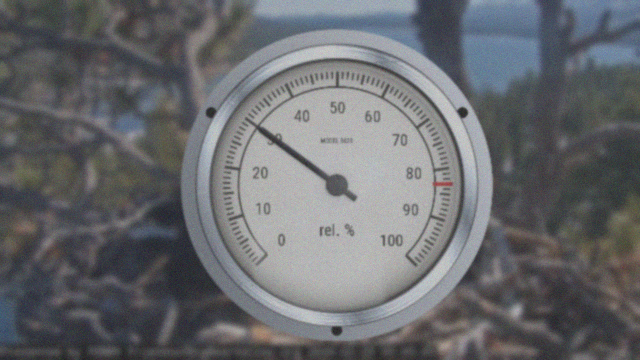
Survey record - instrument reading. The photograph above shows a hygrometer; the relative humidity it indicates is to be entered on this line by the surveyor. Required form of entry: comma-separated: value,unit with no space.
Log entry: 30,%
